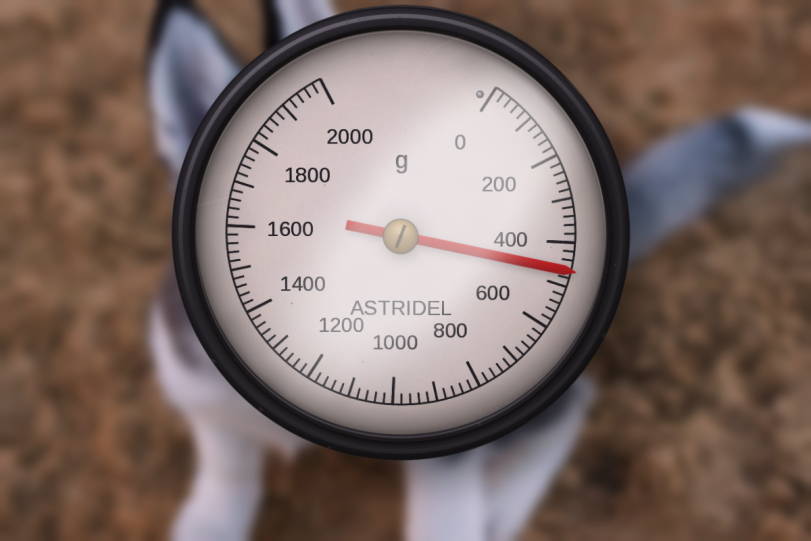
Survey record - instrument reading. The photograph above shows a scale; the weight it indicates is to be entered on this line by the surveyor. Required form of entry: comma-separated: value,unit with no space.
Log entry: 460,g
